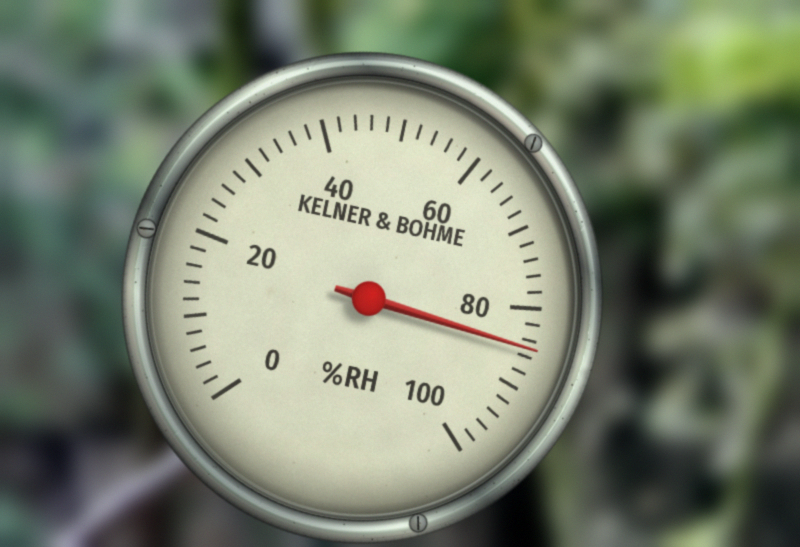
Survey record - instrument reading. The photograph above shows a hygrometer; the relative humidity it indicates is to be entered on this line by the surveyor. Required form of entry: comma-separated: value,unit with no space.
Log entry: 85,%
